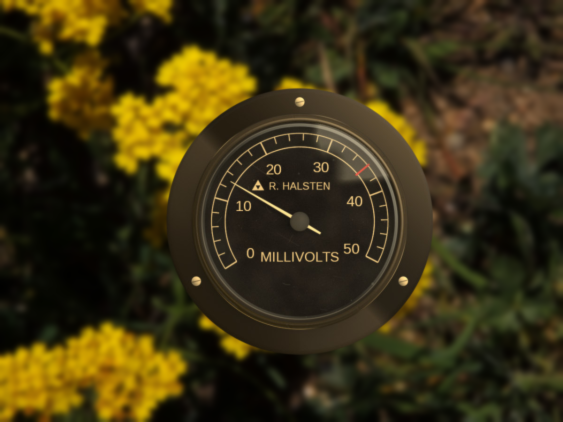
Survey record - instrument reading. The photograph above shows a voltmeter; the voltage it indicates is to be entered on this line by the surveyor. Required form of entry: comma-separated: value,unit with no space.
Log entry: 13,mV
